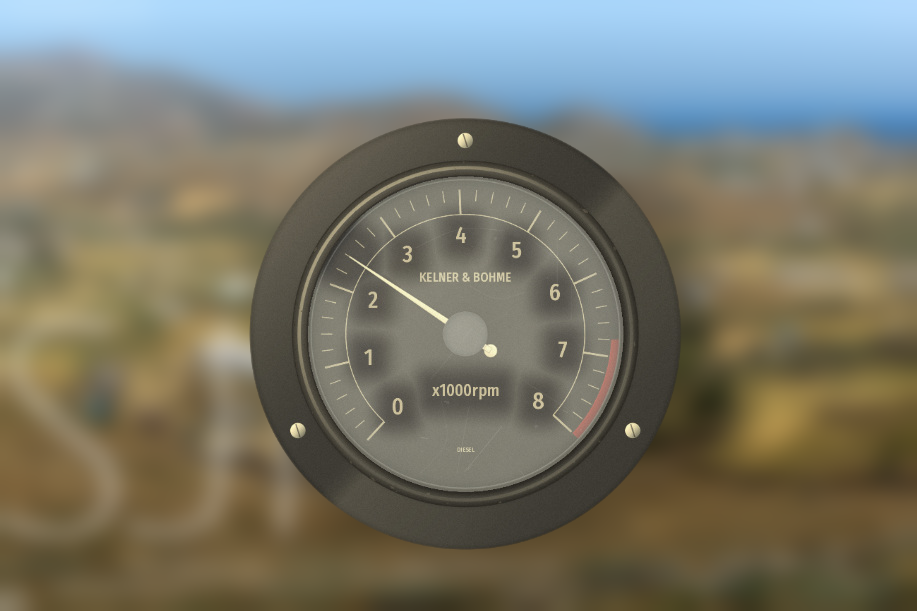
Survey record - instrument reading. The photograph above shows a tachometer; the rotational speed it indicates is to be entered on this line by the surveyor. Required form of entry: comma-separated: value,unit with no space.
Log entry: 2400,rpm
